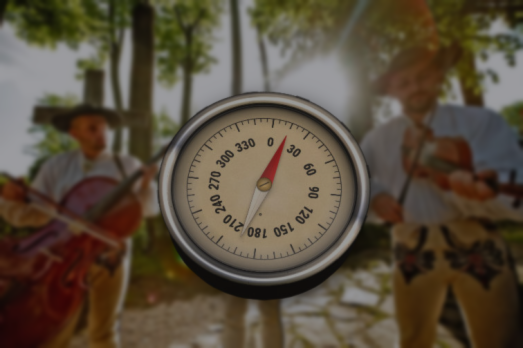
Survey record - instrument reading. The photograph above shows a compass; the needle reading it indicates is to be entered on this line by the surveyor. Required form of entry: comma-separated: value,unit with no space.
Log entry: 15,°
